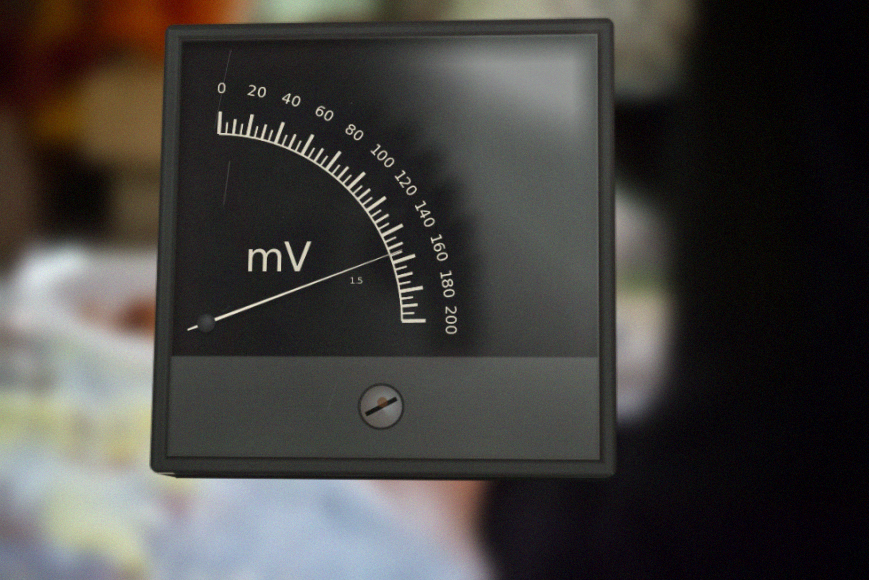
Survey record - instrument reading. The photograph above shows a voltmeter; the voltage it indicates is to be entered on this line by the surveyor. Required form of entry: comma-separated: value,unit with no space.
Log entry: 155,mV
